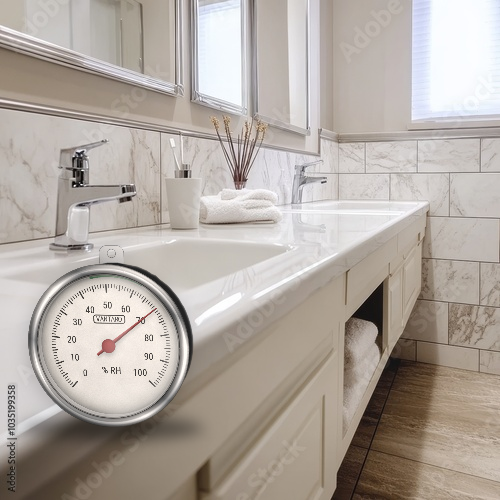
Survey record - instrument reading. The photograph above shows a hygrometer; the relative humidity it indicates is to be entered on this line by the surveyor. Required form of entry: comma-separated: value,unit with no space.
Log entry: 70,%
